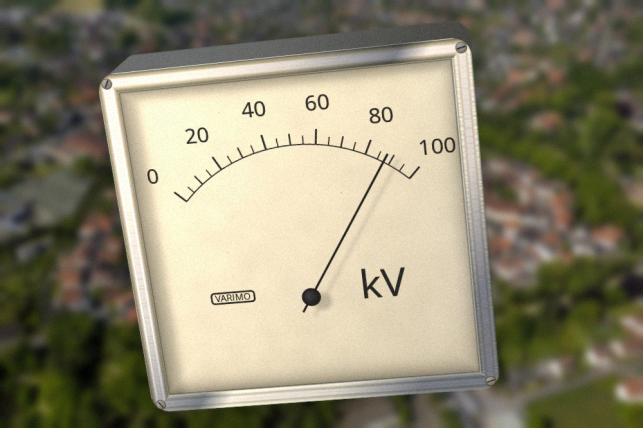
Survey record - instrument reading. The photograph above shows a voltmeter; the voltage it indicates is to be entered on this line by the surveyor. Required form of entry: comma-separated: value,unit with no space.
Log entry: 87.5,kV
